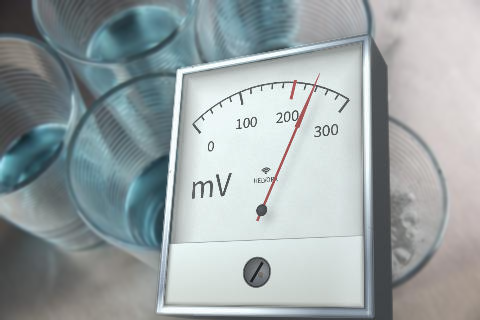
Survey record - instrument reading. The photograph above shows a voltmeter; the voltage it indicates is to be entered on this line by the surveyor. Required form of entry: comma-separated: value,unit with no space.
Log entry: 240,mV
